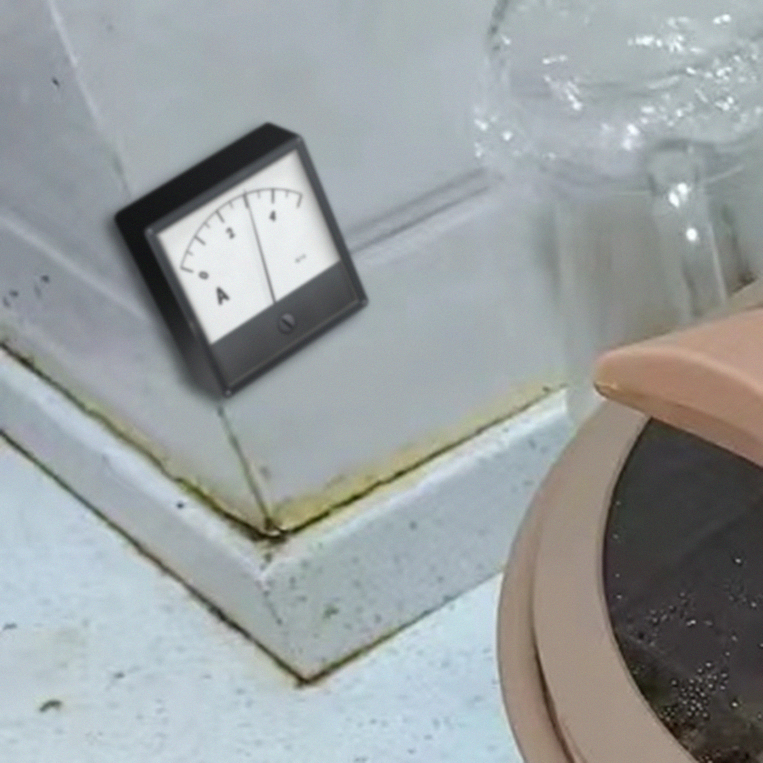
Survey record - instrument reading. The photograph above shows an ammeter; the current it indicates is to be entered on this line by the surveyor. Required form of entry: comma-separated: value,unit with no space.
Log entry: 3,A
